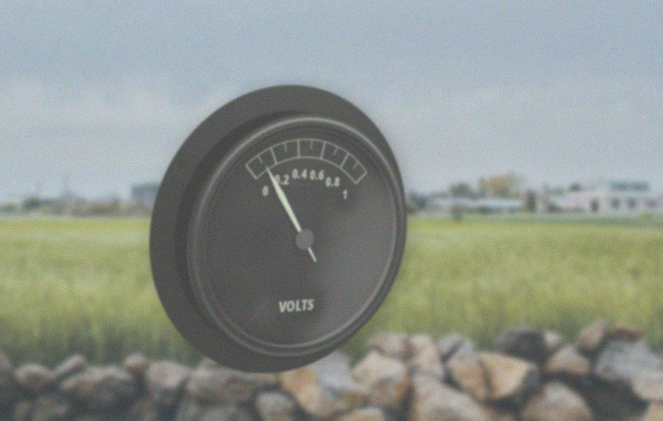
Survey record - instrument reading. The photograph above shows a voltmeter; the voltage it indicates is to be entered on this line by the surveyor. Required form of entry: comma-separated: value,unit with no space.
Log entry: 0.1,V
